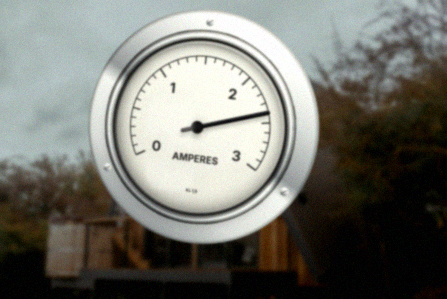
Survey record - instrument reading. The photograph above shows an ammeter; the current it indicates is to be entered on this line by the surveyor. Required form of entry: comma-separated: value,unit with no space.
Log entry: 2.4,A
